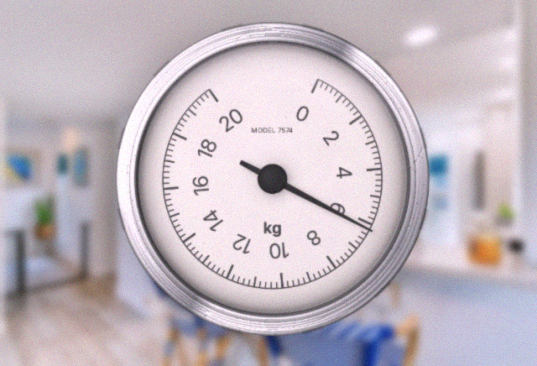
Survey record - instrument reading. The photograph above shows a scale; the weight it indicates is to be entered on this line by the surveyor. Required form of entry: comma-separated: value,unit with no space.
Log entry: 6.2,kg
